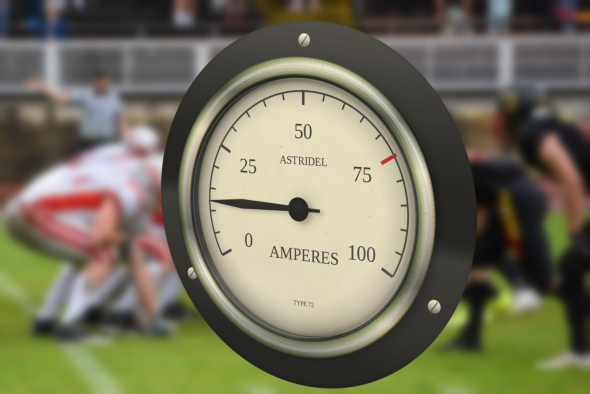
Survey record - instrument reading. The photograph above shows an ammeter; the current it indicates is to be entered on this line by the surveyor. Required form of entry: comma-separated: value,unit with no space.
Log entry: 12.5,A
